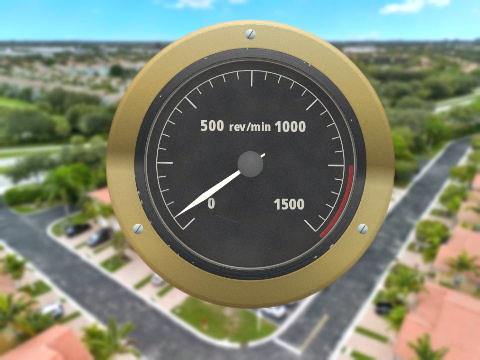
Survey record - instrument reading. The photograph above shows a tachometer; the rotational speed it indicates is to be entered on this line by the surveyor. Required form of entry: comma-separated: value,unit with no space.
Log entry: 50,rpm
